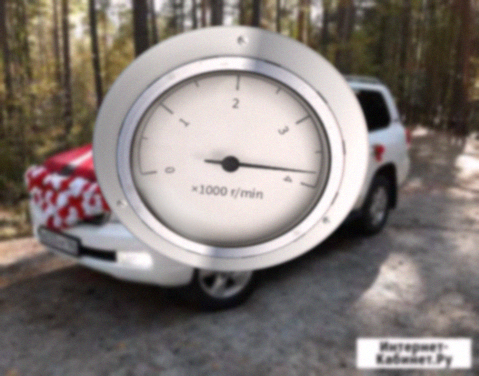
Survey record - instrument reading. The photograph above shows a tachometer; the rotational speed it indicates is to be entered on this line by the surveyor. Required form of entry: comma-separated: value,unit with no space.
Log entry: 3750,rpm
